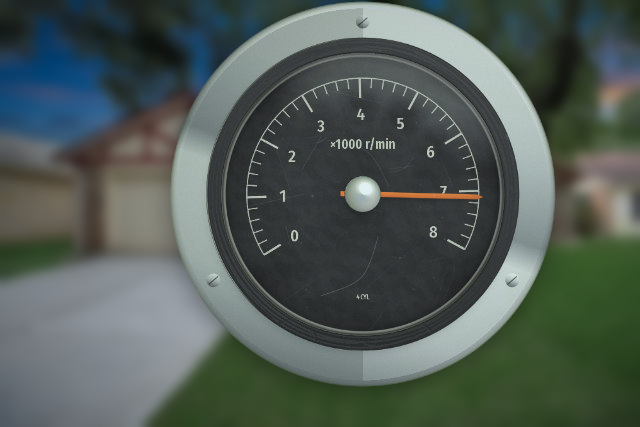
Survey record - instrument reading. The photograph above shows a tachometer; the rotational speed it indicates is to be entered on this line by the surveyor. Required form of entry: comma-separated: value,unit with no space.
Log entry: 7100,rpm
